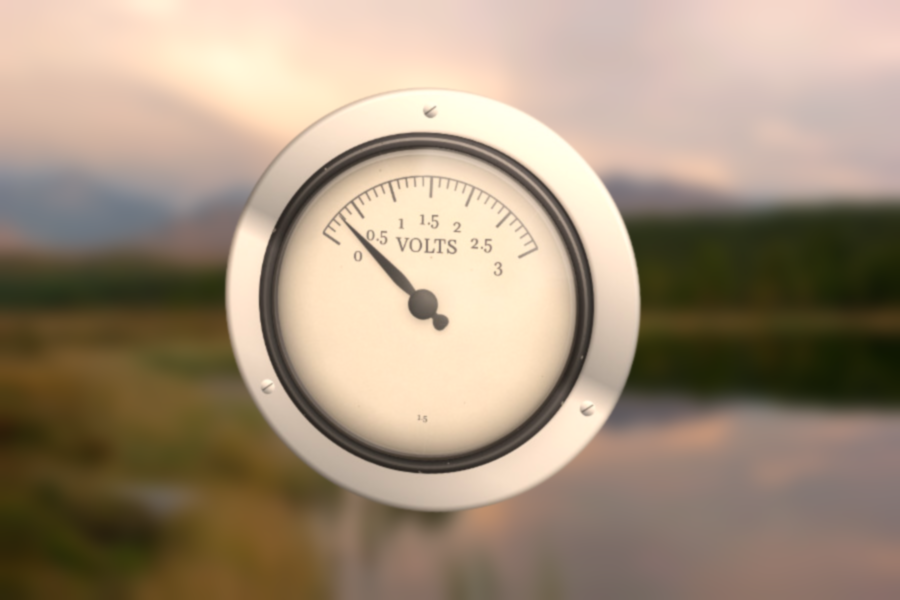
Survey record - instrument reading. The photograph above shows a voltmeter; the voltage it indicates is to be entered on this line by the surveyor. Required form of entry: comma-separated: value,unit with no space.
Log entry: 0.3,V
